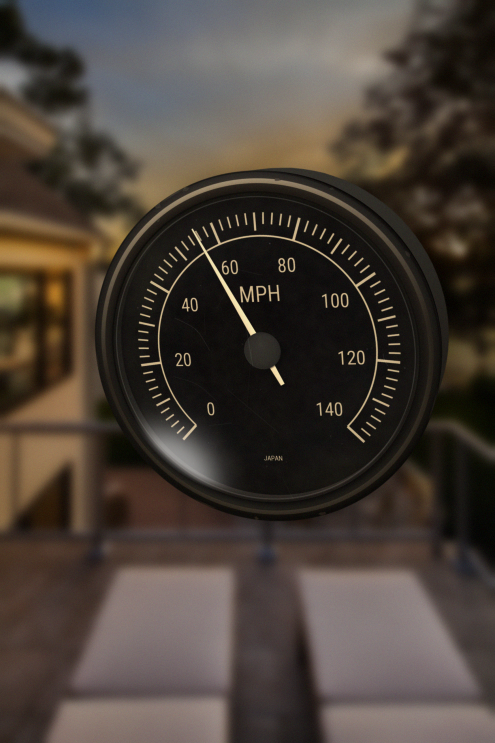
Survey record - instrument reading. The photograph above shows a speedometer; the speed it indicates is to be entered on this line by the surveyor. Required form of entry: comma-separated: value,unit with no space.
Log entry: 56,mph
